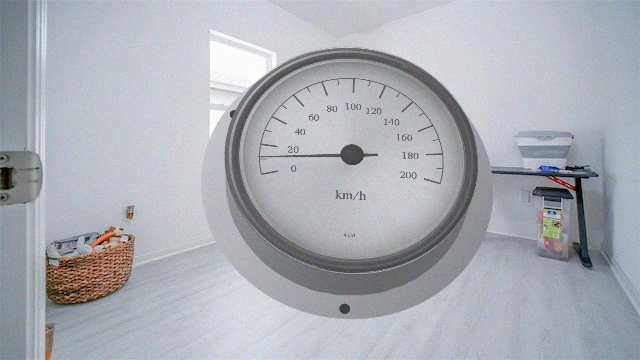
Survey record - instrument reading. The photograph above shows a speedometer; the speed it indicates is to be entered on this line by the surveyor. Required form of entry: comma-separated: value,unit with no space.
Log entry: 10,km/h
